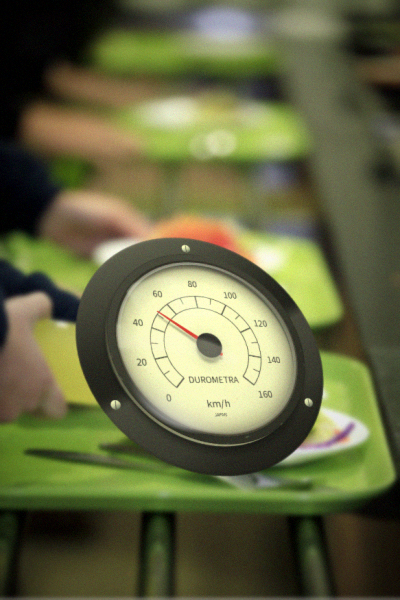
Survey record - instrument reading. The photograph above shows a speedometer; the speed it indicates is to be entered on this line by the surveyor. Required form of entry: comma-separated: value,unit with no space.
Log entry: 50,km/h
